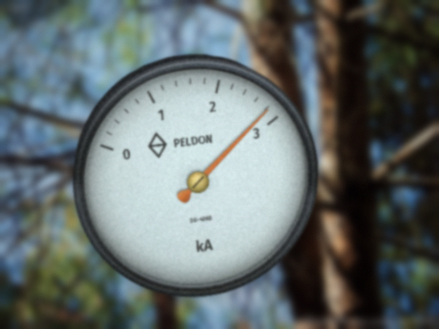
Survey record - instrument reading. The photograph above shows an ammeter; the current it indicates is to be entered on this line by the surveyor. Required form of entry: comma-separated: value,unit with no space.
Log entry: 2.8,kA
